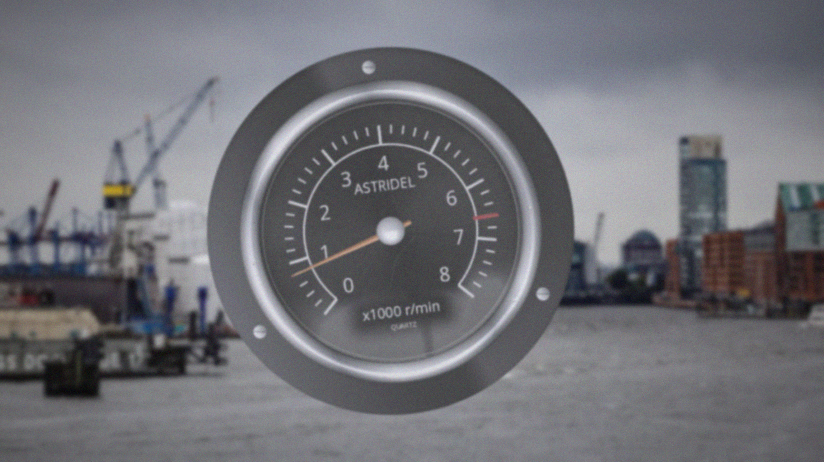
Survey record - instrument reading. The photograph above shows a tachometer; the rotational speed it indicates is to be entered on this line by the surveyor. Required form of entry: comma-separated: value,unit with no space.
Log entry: 800,rpm
